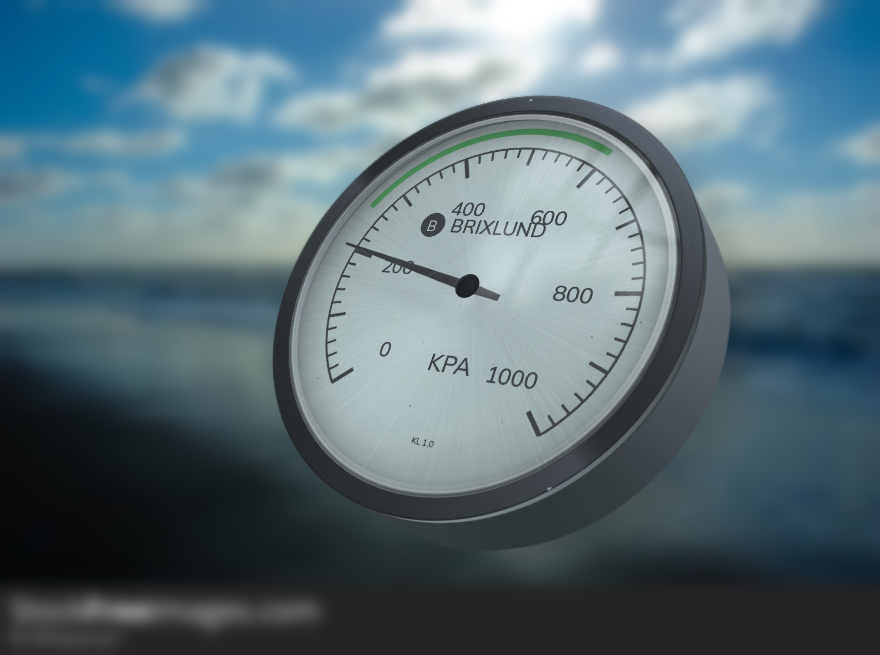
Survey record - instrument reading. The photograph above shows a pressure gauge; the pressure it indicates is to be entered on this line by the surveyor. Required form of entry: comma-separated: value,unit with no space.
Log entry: 200,kPa
